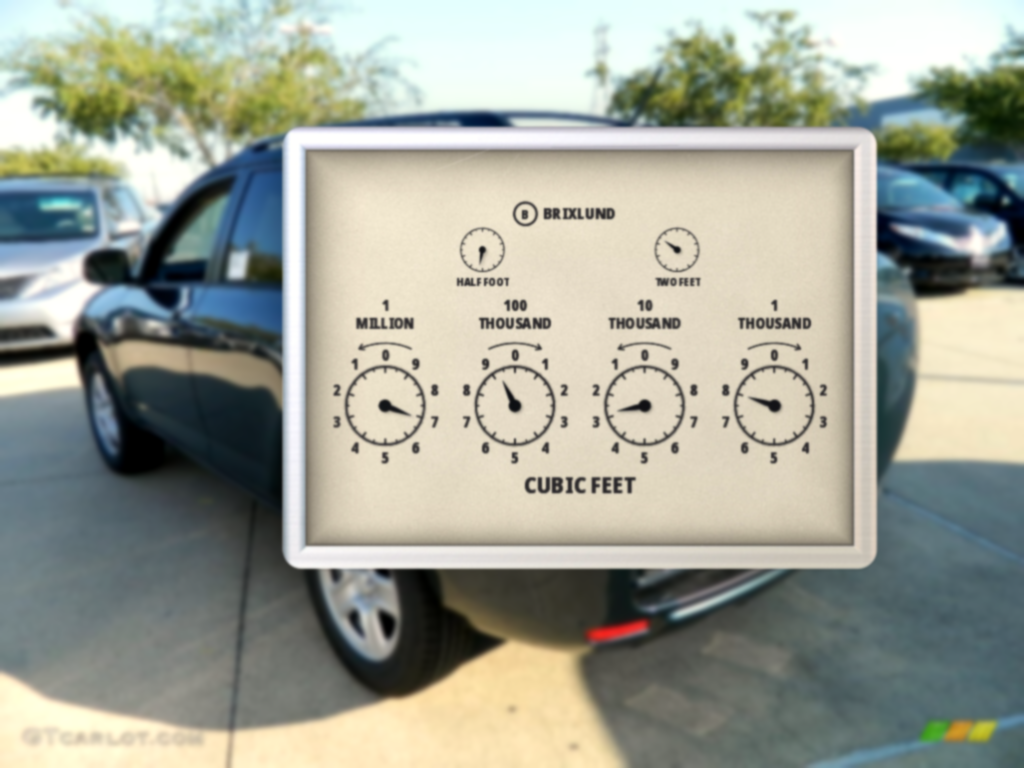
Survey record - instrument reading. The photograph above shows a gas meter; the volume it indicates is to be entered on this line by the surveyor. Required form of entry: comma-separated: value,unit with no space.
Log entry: 692800,ft³
